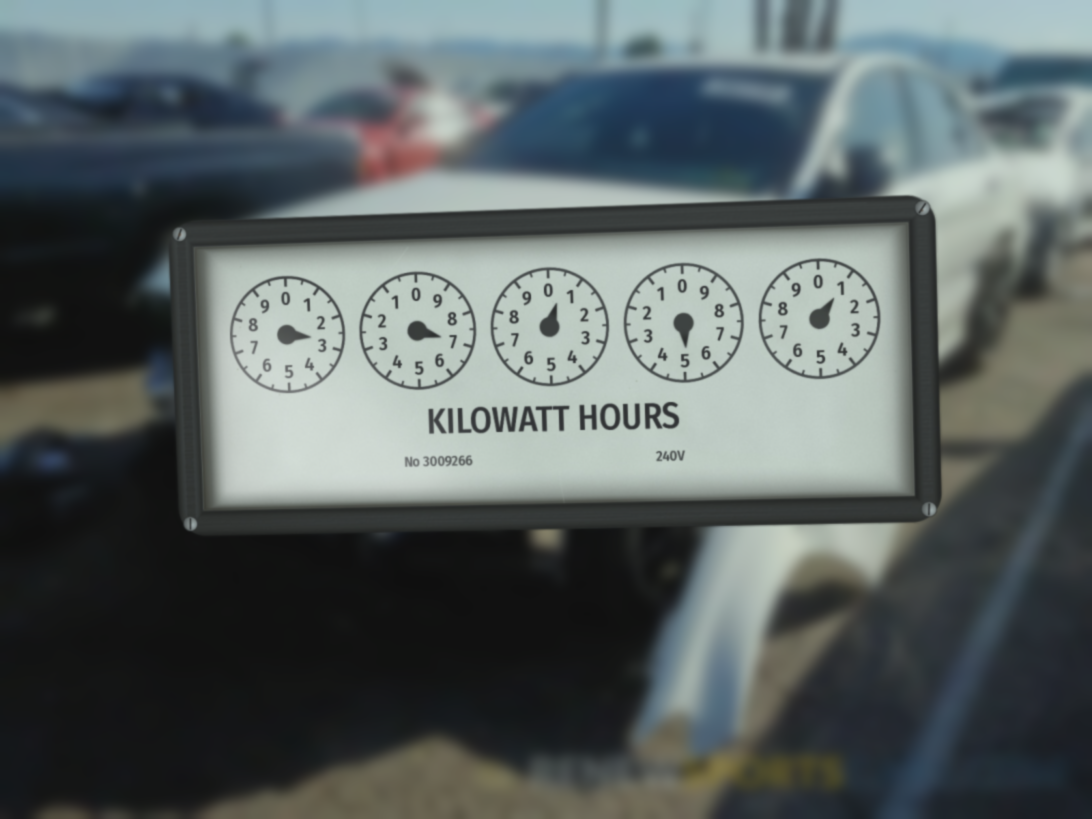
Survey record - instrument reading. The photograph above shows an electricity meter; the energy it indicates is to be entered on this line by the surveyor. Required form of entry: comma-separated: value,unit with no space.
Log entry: 27051,kWh
